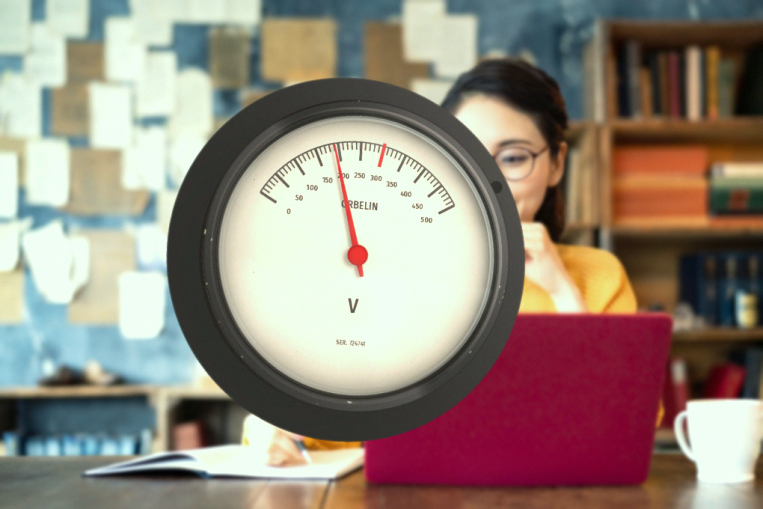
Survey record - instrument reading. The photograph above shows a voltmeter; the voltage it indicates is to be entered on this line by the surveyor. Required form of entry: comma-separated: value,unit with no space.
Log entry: 190,V
